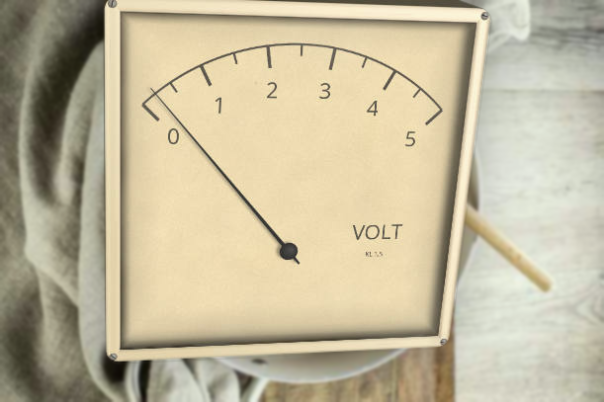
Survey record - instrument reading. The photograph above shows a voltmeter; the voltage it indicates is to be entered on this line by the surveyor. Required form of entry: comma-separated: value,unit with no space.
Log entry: 0.25,V
